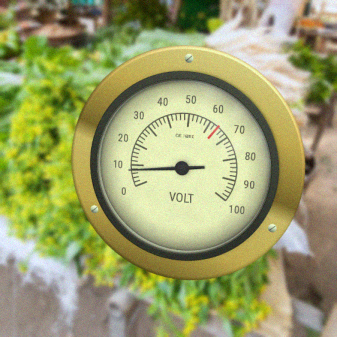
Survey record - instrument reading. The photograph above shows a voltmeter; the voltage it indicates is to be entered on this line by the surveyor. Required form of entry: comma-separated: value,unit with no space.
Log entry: 8,V
